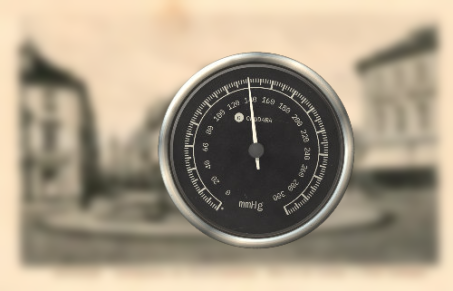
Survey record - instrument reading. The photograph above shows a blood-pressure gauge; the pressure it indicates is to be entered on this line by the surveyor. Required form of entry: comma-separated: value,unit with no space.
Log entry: 140,mmHg
